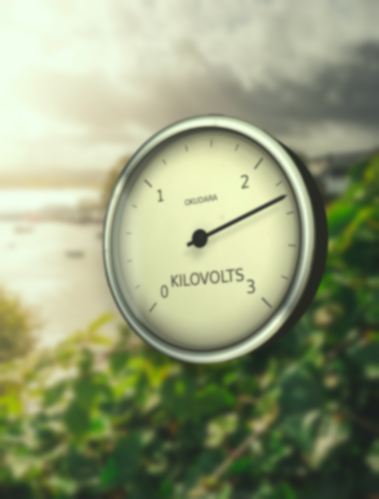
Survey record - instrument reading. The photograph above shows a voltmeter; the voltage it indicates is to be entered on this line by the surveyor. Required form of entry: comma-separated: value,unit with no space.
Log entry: 2.3,kV
